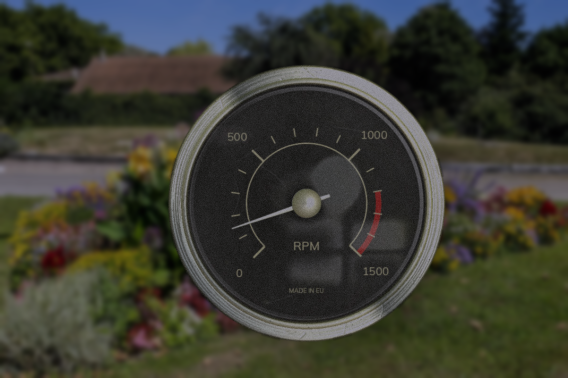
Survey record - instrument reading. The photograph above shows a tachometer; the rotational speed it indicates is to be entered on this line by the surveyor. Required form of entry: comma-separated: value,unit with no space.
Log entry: 150,rpm
